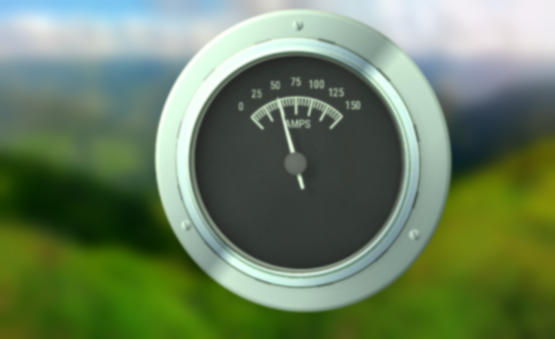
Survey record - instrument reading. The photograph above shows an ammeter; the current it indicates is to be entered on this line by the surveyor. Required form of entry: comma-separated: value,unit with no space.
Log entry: 50,A
